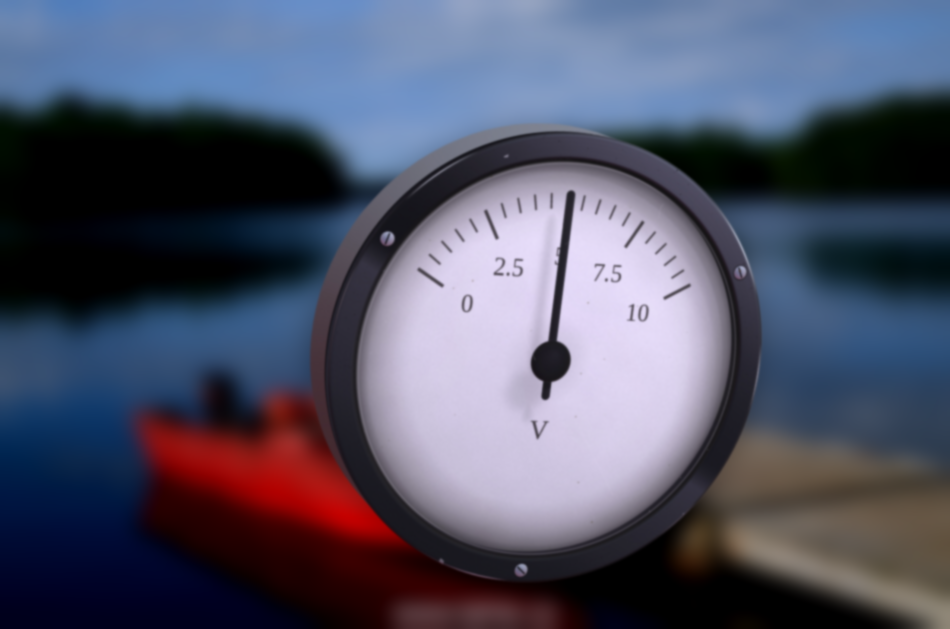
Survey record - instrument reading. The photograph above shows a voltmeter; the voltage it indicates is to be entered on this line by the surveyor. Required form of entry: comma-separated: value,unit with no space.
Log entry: 5,V
